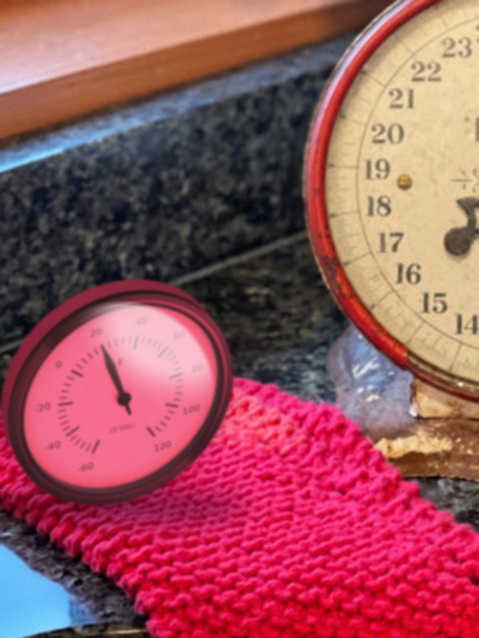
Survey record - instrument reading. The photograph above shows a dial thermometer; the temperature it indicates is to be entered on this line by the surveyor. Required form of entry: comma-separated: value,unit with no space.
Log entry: 20,°F
